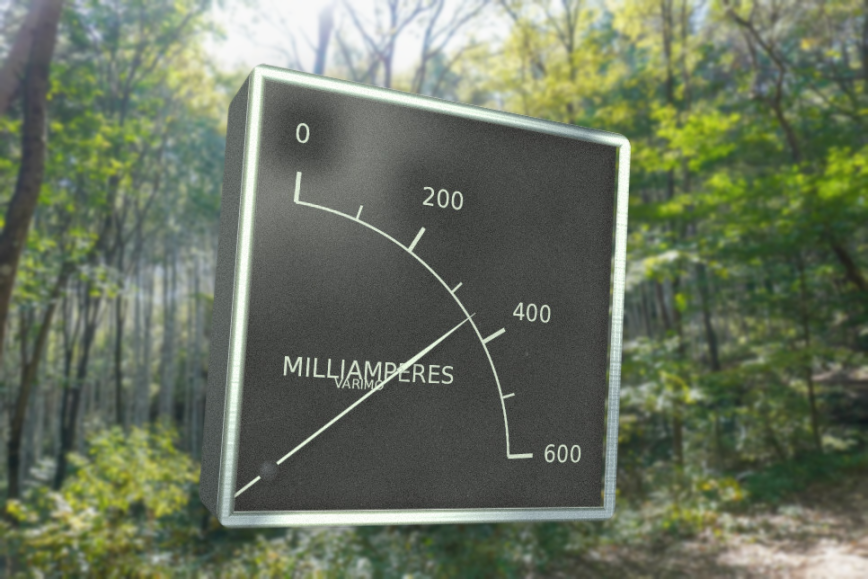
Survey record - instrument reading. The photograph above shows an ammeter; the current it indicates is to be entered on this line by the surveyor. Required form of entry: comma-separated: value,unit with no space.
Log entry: 350,mA
